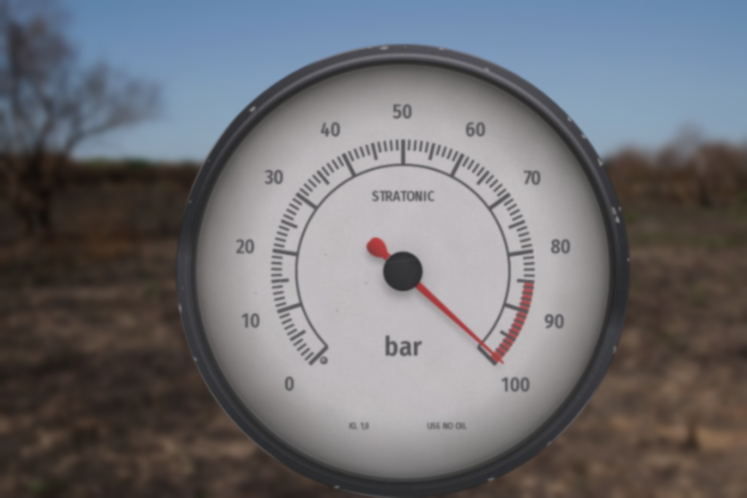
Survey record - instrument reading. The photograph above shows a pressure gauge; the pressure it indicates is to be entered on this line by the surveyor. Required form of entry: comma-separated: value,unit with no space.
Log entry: 99,bar
